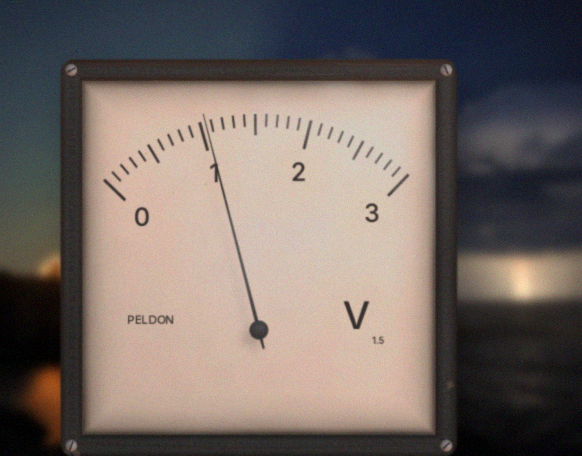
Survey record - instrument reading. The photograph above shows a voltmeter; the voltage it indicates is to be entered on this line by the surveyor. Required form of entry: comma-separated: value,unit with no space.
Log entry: 1.05,V
